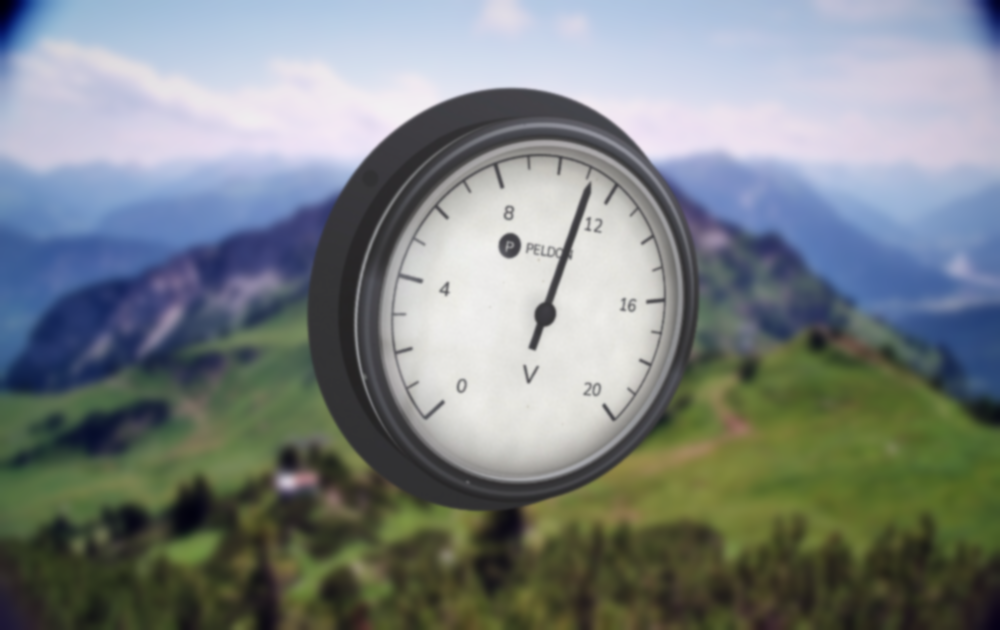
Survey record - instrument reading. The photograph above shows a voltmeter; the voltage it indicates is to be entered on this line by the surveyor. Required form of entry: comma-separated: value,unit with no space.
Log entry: 11,V
